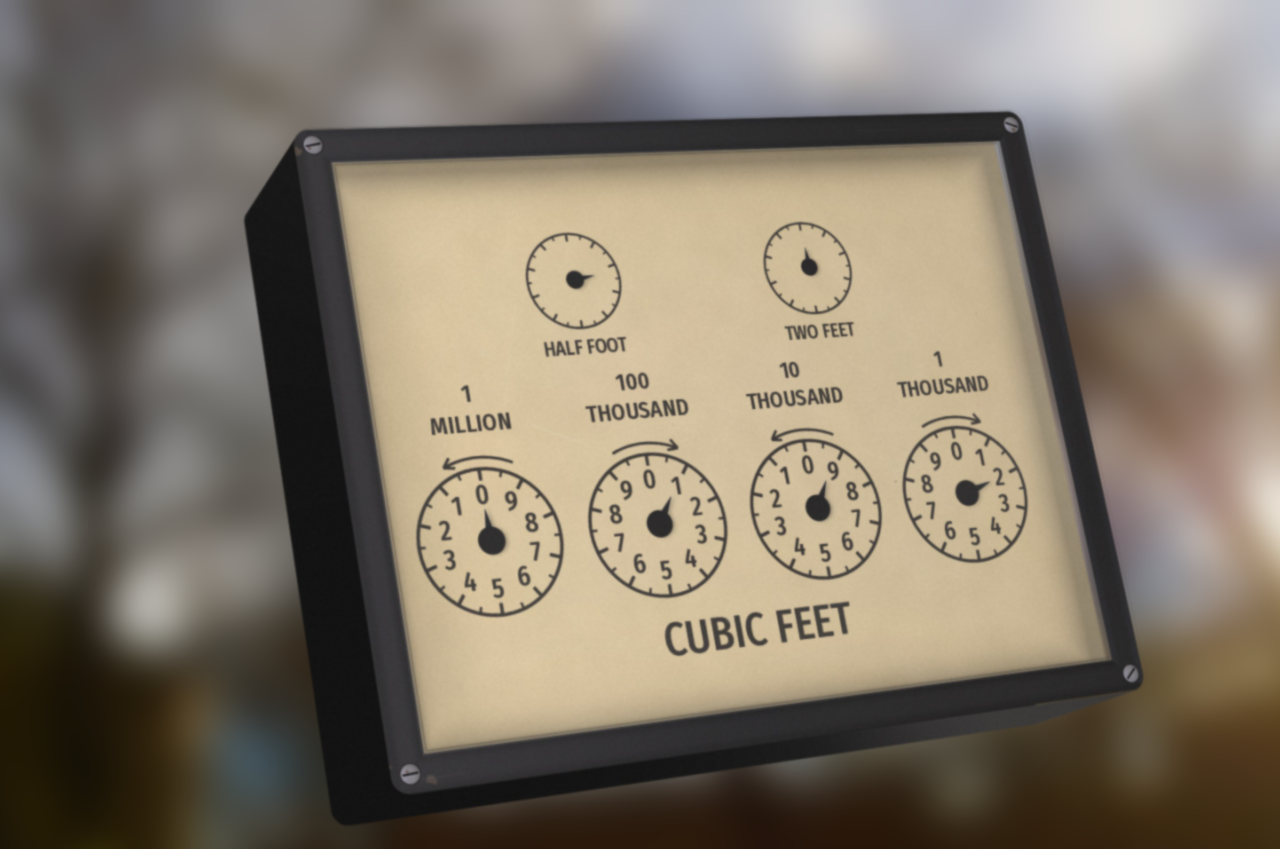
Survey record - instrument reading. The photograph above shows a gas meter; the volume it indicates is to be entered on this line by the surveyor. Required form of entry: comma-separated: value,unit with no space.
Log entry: 9200,ft³
